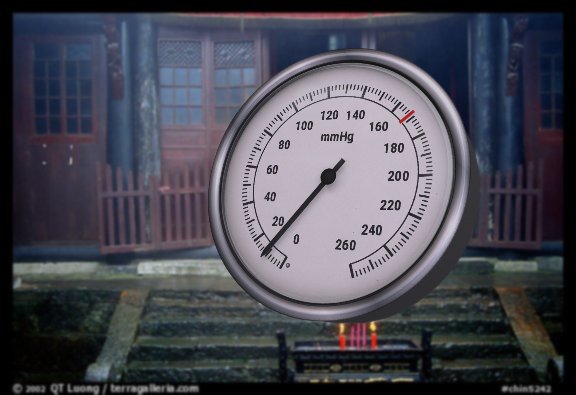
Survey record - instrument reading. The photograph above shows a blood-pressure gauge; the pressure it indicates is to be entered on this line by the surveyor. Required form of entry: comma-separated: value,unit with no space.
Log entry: 10,mmHg
